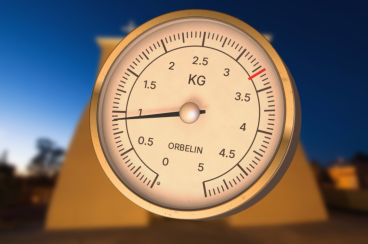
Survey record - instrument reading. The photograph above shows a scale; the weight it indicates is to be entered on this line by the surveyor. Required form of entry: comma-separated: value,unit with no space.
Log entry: 0.9,kg
